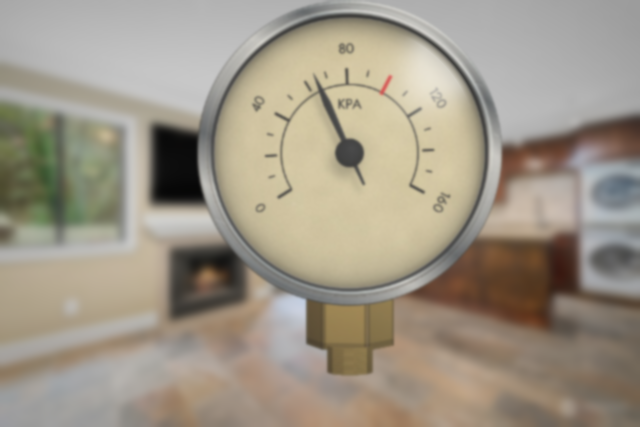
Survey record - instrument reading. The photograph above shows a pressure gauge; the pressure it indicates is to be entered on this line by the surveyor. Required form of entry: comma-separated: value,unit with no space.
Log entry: 65,kPa
